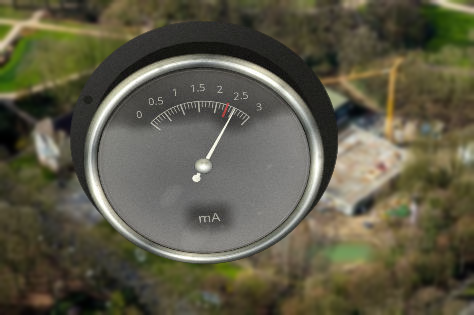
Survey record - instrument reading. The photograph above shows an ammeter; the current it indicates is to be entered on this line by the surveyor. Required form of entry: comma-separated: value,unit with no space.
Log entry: 2.5,mA
